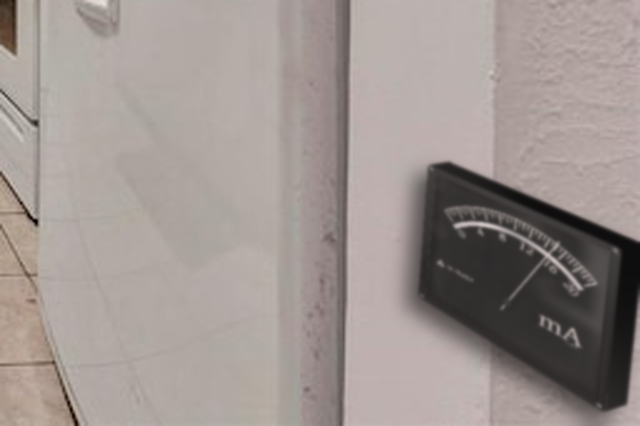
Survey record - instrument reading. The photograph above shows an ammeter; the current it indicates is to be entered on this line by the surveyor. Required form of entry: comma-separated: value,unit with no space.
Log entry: 15,mA
